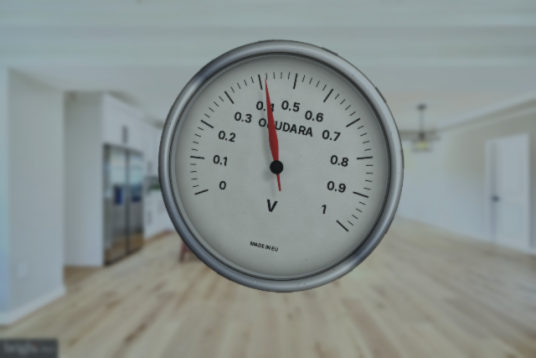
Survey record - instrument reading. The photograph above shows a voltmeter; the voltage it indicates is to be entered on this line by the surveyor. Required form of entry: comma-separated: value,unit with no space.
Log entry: 0.42,V
